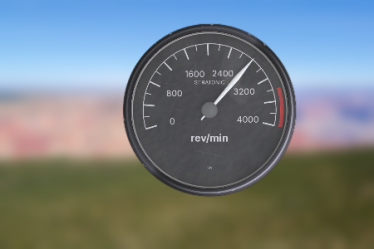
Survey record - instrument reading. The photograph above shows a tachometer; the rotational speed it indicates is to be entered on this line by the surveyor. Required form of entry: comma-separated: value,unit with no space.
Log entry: 2800,rpm
